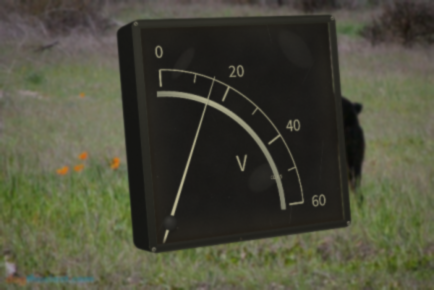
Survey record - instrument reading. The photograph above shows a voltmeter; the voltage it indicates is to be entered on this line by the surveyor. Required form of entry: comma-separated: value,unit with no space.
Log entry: 15,V
